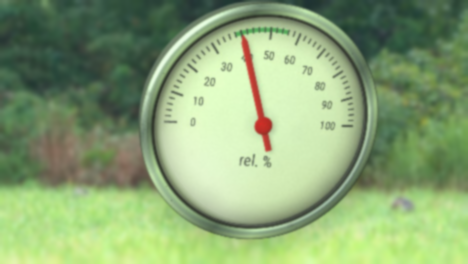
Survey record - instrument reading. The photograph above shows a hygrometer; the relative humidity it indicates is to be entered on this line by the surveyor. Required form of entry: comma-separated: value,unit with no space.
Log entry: 40,%
